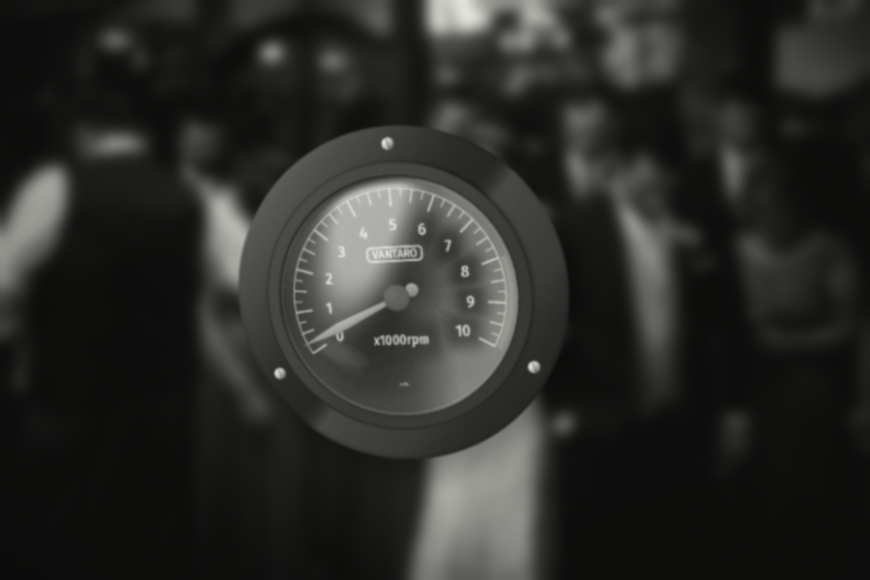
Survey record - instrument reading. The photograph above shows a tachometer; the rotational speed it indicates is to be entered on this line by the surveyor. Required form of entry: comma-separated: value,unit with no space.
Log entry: 250,rpm
